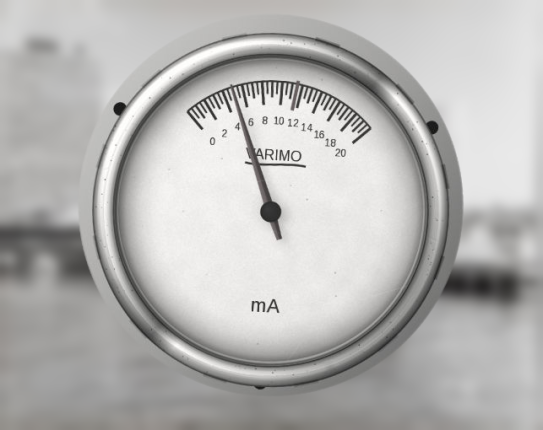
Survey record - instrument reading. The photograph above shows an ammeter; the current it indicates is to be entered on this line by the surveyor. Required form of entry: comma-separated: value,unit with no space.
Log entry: 5,mA
